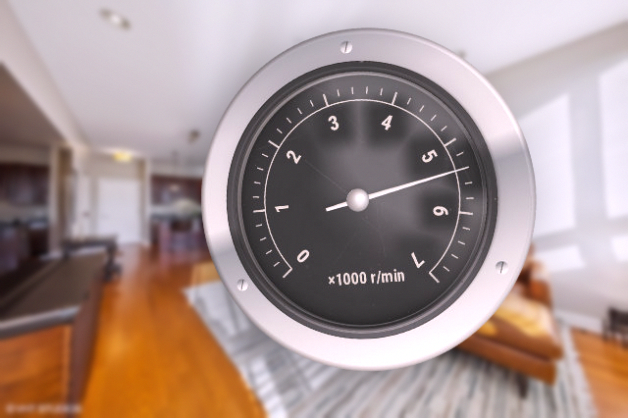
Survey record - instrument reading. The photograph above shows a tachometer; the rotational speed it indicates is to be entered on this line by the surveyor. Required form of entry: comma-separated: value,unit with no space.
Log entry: 5400,rpm
